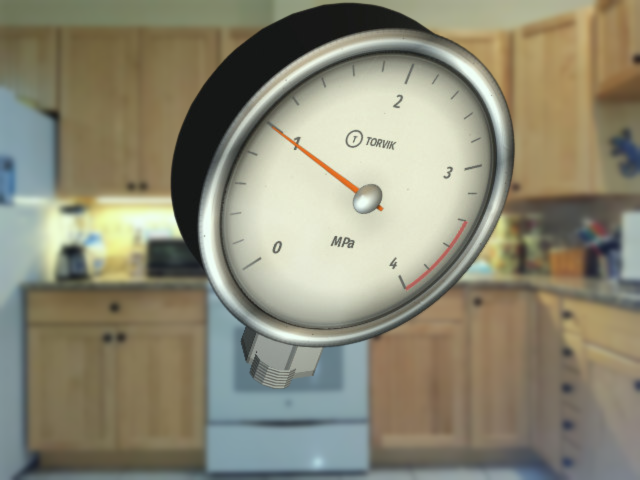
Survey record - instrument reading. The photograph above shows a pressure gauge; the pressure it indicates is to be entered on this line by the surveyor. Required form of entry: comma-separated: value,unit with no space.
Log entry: 1,MPa
